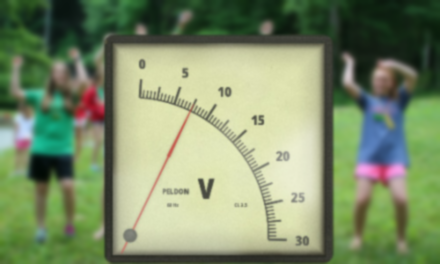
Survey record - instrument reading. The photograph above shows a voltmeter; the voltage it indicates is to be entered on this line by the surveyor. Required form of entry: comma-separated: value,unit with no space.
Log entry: 7.5,V
